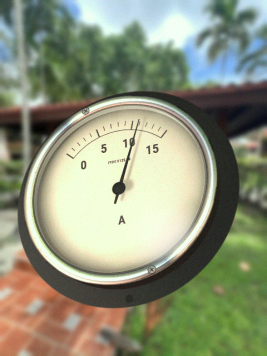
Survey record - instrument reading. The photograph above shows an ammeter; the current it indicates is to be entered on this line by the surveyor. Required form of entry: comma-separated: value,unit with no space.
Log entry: 11,A
